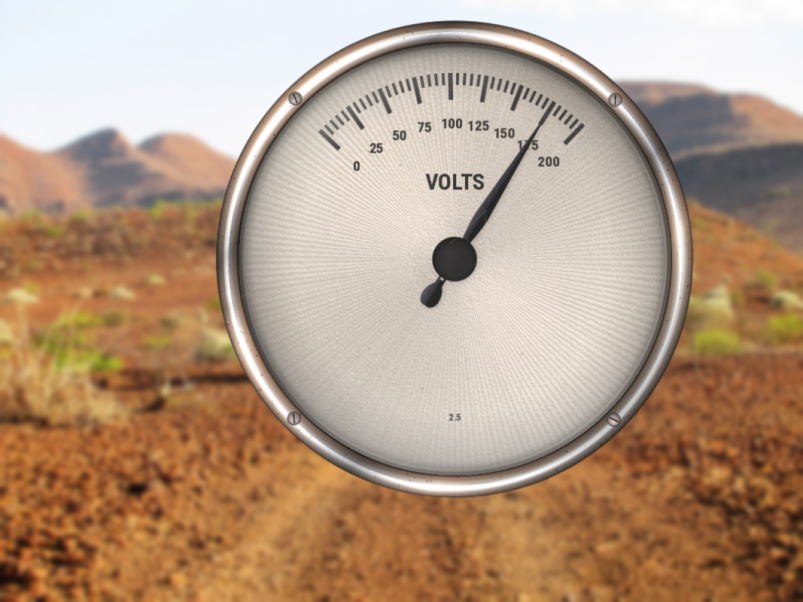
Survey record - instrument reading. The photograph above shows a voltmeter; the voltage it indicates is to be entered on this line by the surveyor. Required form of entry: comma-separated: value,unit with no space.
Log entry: 175,V
